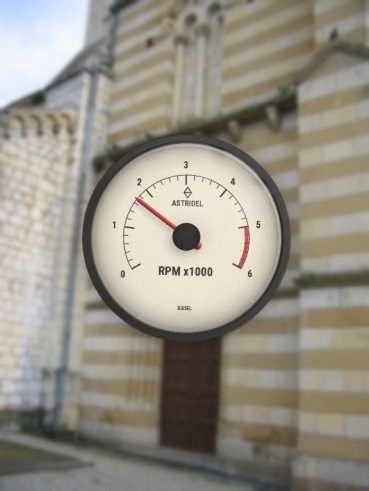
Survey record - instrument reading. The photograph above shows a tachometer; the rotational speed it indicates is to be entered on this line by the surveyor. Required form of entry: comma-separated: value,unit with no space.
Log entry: 1700,rpm
